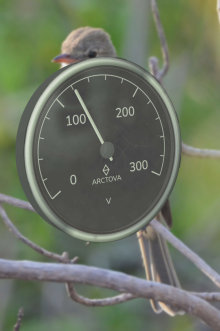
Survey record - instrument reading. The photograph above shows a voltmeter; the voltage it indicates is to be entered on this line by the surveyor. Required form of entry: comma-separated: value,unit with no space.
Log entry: 120,V
